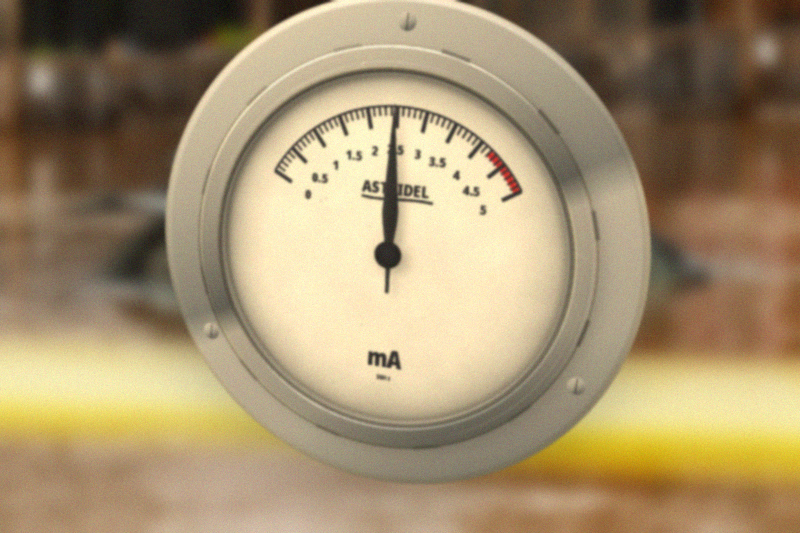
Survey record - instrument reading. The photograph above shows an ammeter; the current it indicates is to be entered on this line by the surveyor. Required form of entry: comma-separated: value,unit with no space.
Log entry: 2.5,mA
